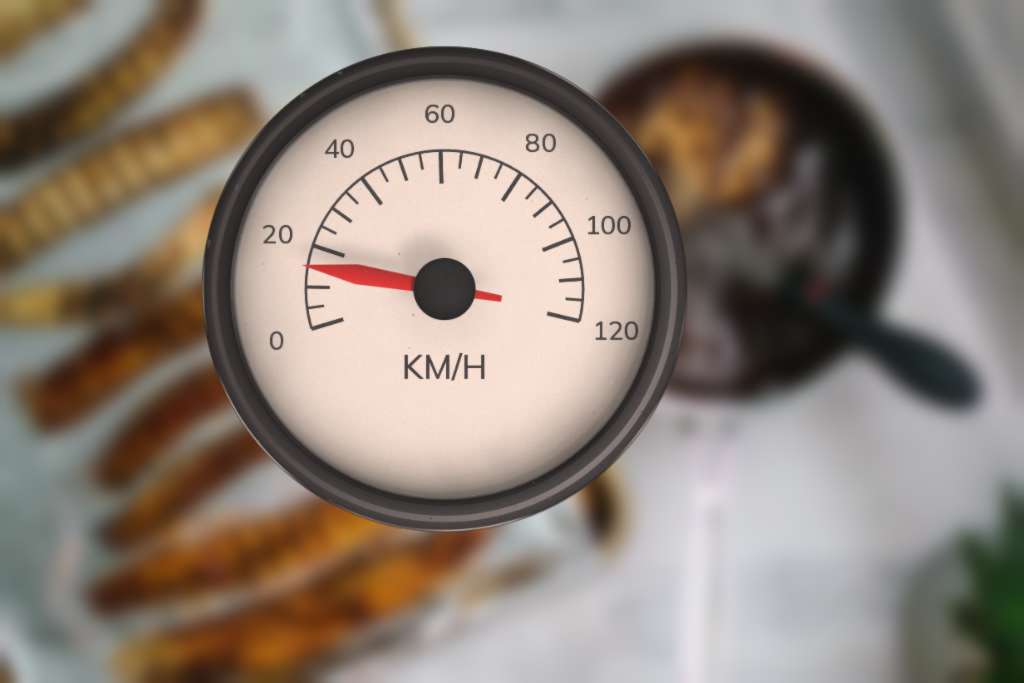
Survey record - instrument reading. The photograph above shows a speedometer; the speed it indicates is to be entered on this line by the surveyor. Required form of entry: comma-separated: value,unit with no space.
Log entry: 15,km/h
